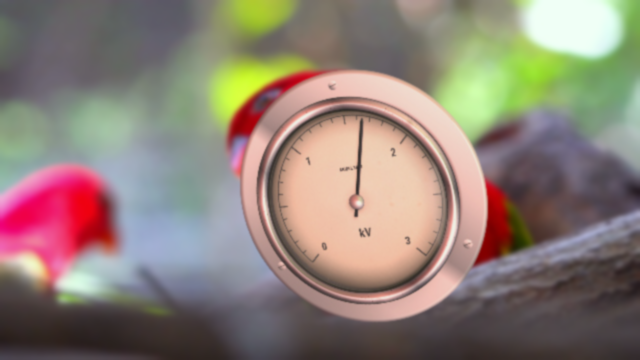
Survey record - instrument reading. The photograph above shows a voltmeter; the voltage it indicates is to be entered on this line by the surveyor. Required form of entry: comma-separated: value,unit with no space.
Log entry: 1.65,kV
